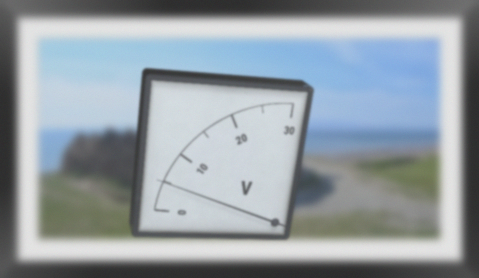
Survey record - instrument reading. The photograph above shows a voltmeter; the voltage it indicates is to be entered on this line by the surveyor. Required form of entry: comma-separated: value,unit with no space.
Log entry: 5,V
